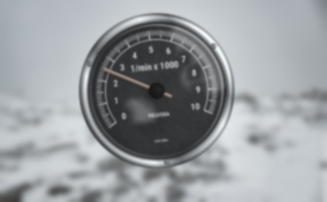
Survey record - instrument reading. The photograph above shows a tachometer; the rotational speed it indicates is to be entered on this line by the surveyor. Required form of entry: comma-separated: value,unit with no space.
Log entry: 2500,rpm
